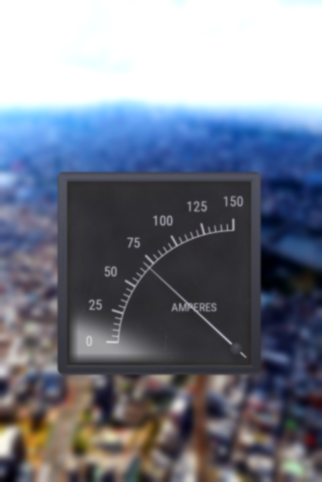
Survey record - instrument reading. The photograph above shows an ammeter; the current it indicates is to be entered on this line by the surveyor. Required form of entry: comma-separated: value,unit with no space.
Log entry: 70,A
